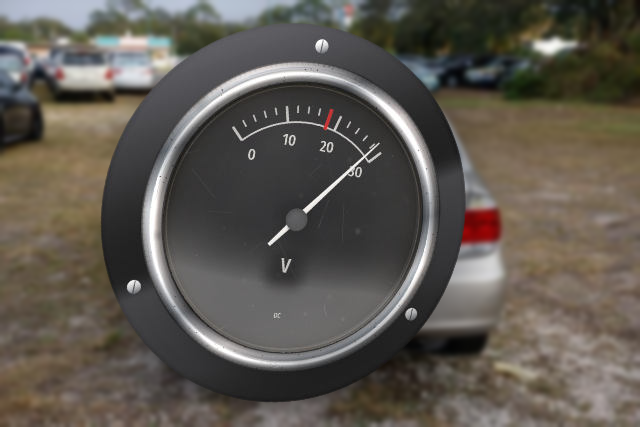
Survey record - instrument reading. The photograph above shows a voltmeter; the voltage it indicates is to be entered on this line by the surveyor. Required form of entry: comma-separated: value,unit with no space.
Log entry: 28,V
